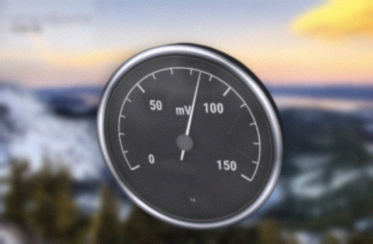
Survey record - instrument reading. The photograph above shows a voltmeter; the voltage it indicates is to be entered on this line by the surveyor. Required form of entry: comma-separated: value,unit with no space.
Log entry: 85,mV
